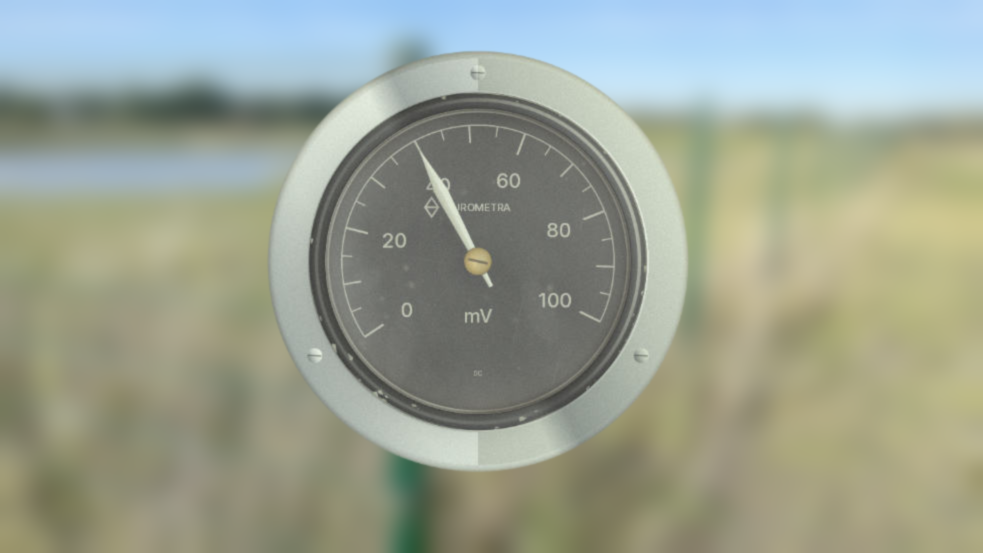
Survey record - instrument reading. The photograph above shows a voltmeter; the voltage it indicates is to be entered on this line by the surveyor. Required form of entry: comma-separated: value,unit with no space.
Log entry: 40,mV
